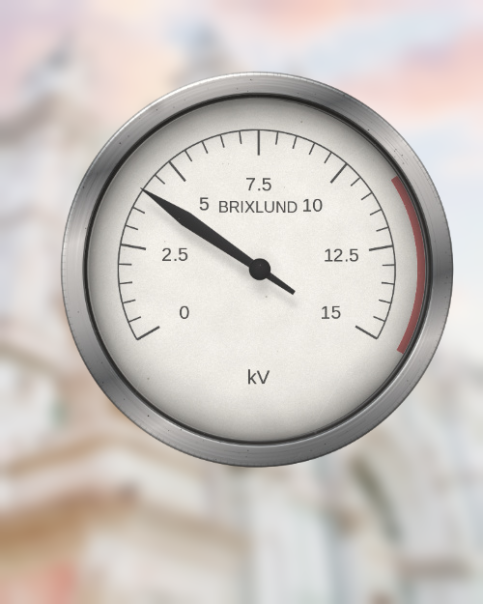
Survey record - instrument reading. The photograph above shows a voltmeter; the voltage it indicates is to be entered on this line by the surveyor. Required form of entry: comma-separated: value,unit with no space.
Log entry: 4,kV
